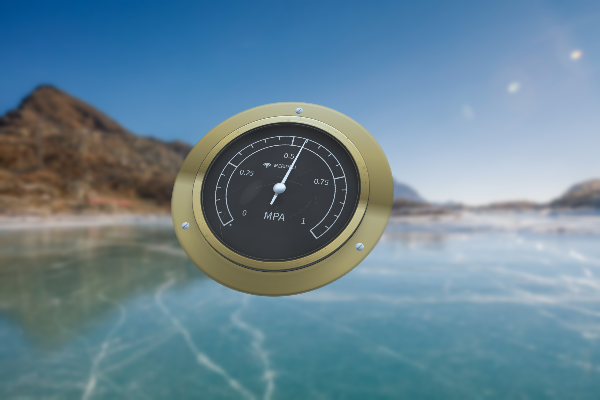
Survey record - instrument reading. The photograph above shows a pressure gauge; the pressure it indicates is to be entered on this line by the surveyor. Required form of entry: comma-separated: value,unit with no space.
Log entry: 0.55,MPa
